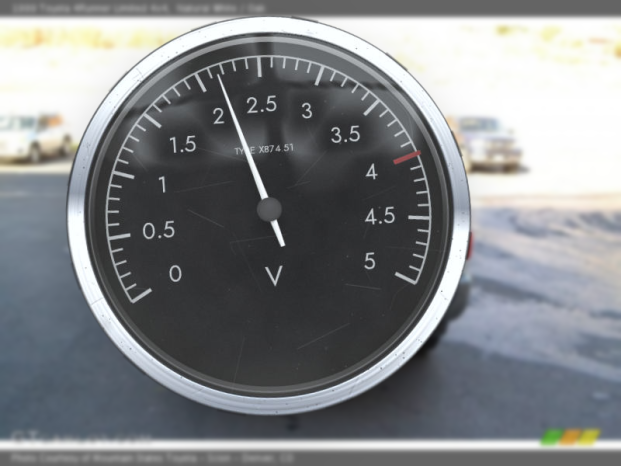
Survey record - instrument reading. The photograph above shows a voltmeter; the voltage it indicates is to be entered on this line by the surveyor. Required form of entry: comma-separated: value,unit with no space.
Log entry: 2.15,V
